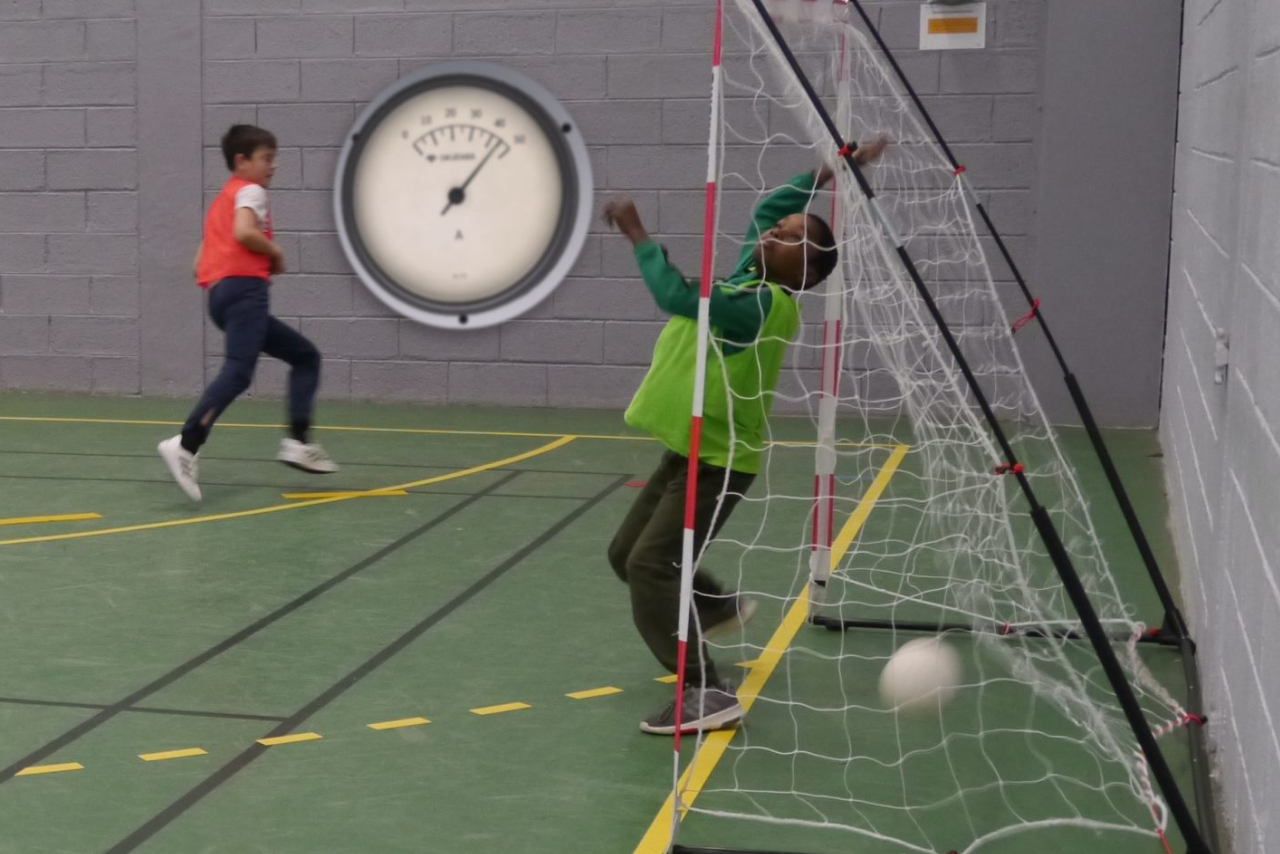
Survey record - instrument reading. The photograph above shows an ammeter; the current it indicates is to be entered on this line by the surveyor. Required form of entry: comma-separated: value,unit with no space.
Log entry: 45,A
